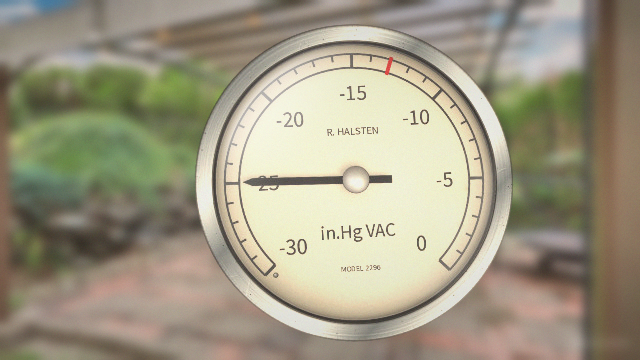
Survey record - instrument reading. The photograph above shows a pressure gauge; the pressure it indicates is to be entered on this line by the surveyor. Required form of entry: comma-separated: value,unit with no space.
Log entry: -25,inHg
